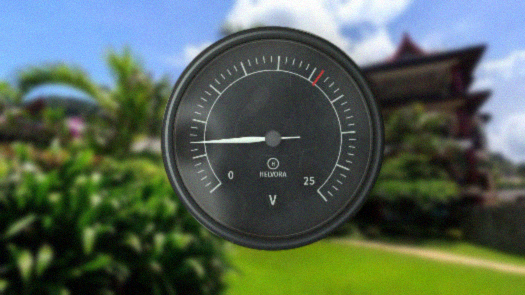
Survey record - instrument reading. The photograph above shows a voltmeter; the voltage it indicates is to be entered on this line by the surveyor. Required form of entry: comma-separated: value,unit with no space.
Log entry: 3.5,V
